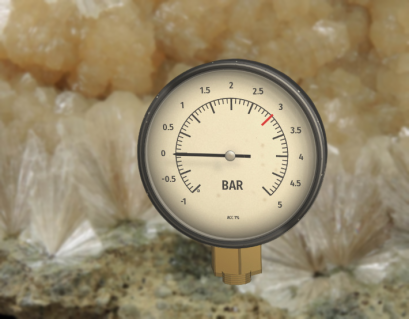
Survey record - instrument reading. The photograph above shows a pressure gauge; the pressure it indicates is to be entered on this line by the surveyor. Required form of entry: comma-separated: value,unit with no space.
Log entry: 0,bar
